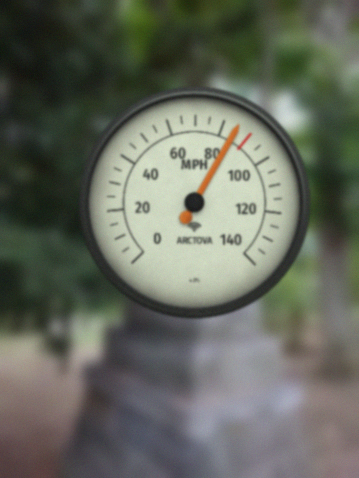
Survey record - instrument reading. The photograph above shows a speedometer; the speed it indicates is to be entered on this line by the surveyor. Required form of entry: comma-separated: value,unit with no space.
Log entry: 85,mph
